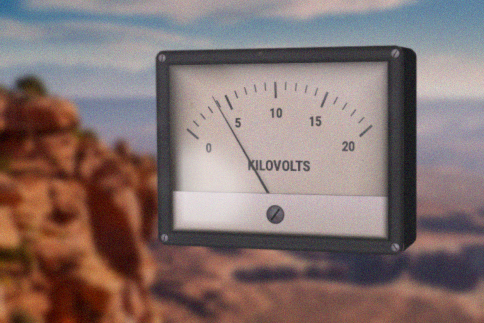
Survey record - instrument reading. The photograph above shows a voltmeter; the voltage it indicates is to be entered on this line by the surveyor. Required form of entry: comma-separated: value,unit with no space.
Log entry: 4,kV
